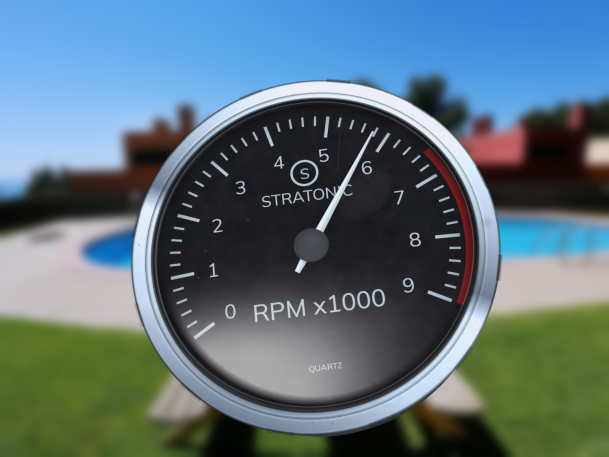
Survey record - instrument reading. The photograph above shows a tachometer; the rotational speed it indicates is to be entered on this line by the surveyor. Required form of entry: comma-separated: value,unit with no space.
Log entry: 5800,rpm
